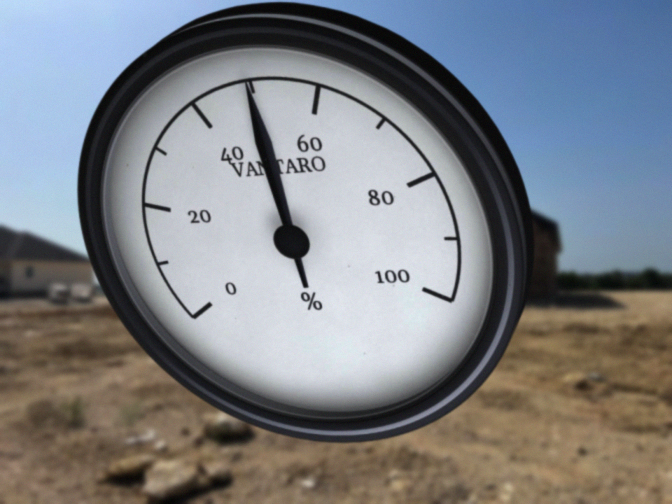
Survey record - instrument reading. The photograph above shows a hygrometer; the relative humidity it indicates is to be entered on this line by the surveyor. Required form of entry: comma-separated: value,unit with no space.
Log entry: 50,%
